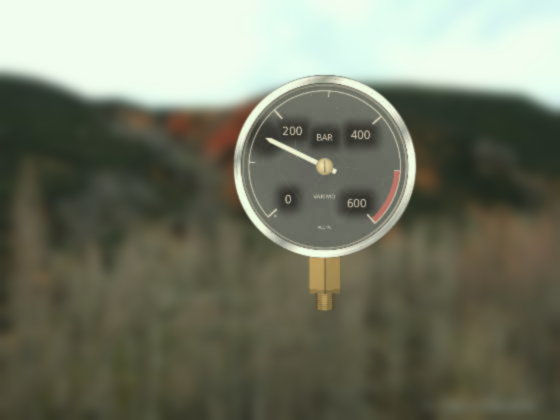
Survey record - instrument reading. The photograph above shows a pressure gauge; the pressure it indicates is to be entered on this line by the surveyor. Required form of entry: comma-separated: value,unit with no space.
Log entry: 150,bar
